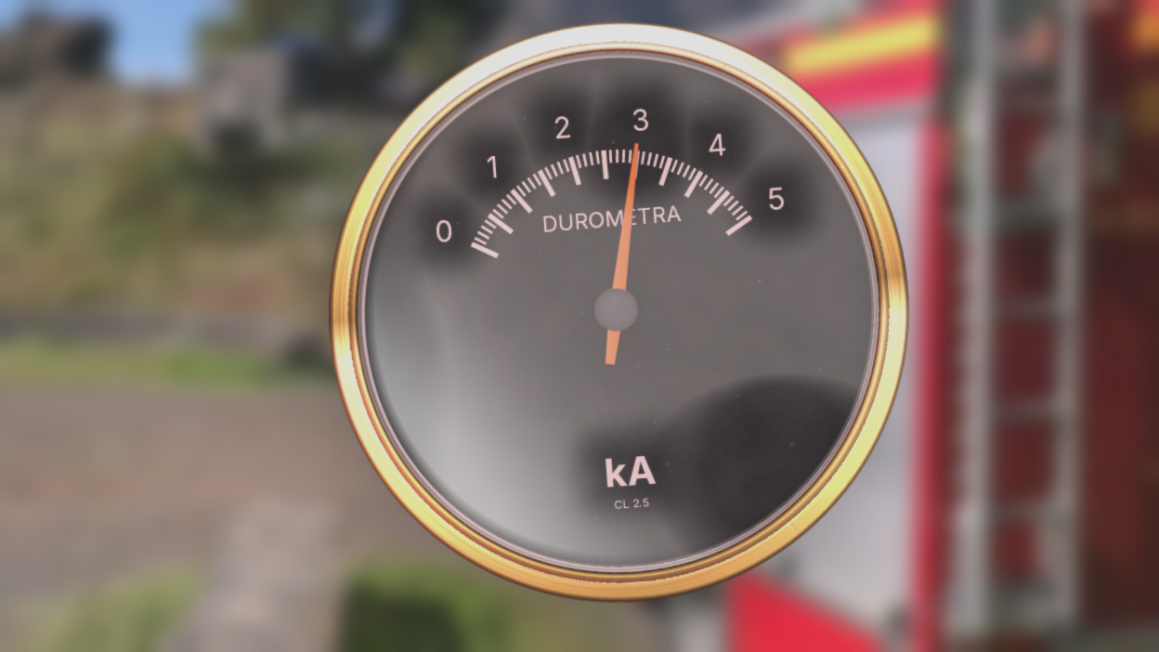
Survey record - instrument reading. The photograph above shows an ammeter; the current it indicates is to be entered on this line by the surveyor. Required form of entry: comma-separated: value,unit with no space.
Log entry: 3,kA
